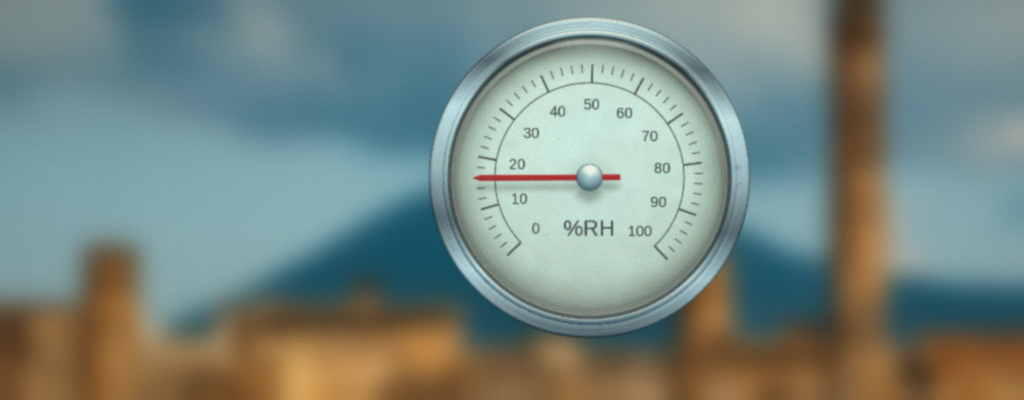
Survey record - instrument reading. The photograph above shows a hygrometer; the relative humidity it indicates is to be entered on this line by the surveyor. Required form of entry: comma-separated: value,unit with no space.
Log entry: 16,%
